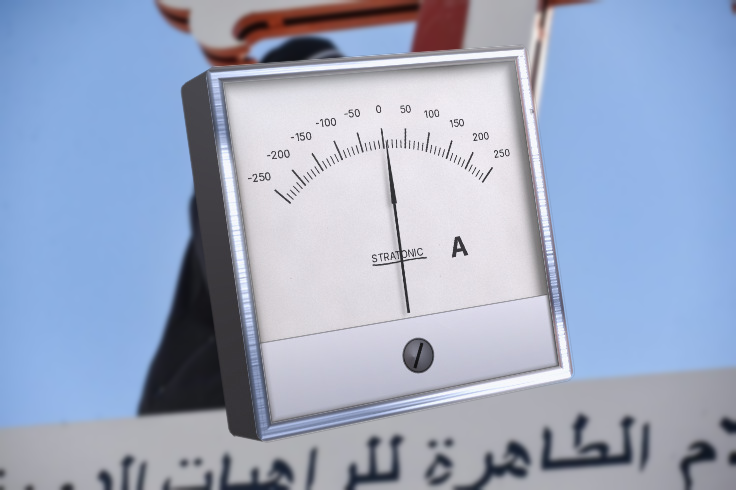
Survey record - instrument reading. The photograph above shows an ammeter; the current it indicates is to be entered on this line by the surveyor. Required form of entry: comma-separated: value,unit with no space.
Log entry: 0,A
